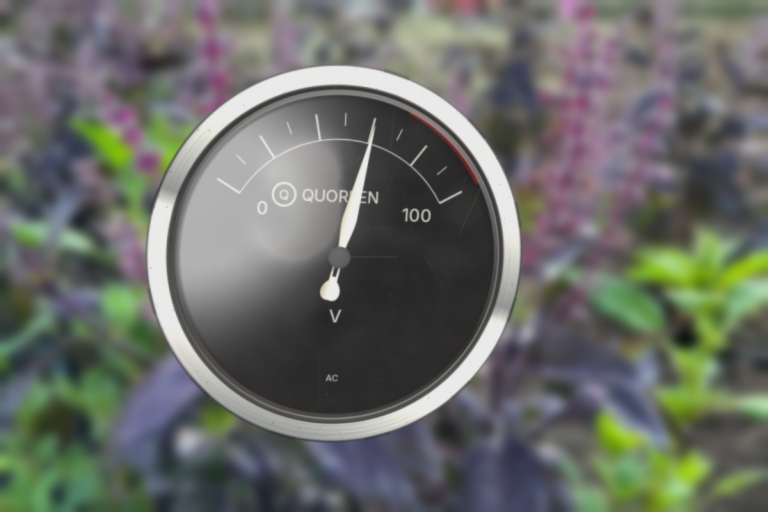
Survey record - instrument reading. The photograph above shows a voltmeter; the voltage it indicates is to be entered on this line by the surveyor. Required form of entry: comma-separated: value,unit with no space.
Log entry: 60,V
